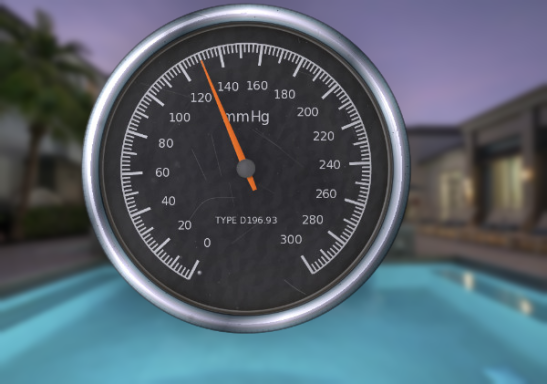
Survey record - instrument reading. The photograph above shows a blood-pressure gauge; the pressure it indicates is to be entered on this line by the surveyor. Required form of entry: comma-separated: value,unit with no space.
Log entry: 130,mmHg
